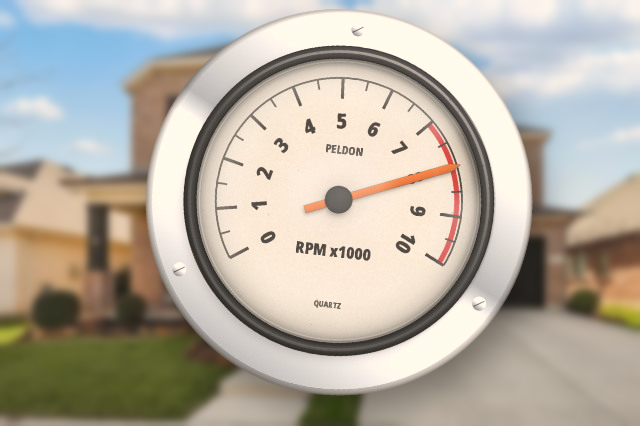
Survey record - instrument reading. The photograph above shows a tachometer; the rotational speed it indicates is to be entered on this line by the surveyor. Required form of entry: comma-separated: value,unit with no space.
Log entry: 8000,rpm
